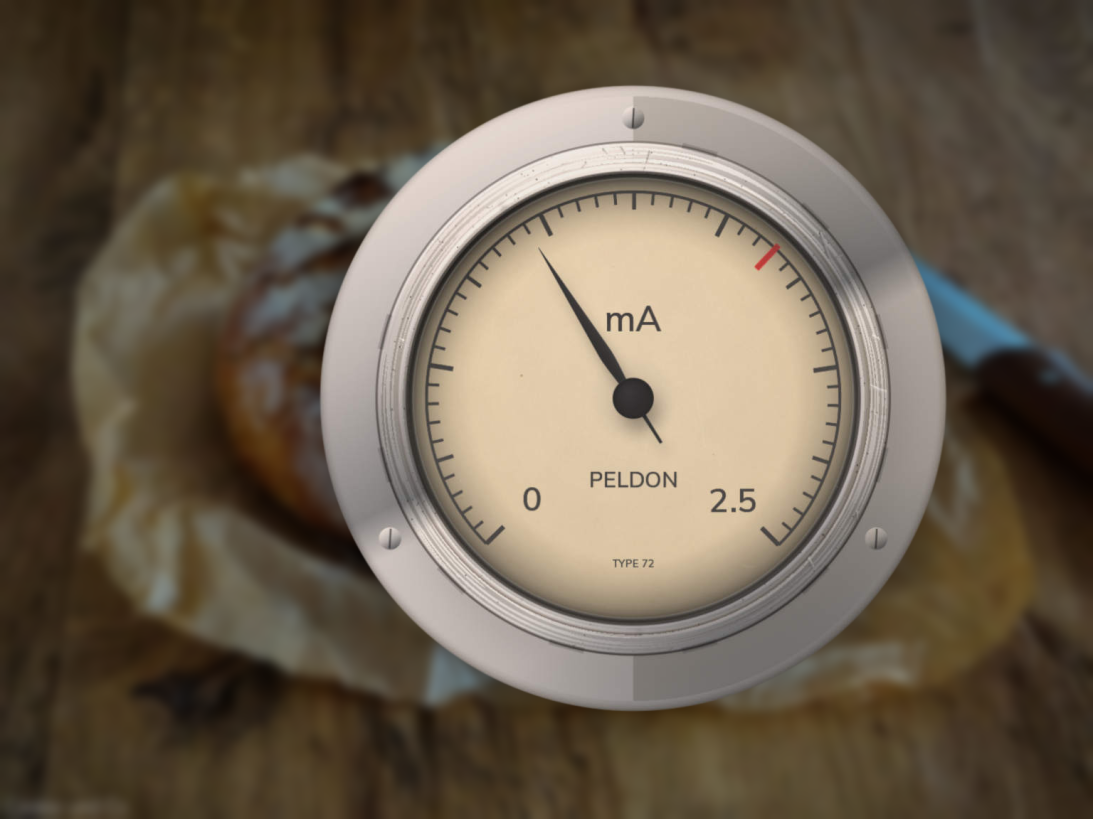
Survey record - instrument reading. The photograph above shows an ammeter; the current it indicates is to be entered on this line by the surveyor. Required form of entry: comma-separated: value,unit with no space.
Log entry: 0.95,mA
